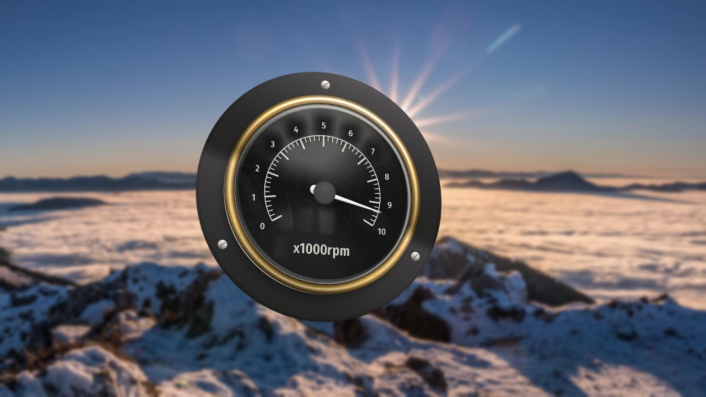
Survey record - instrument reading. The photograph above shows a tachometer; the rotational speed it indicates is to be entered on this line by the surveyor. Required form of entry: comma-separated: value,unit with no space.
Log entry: 9400,rpm
